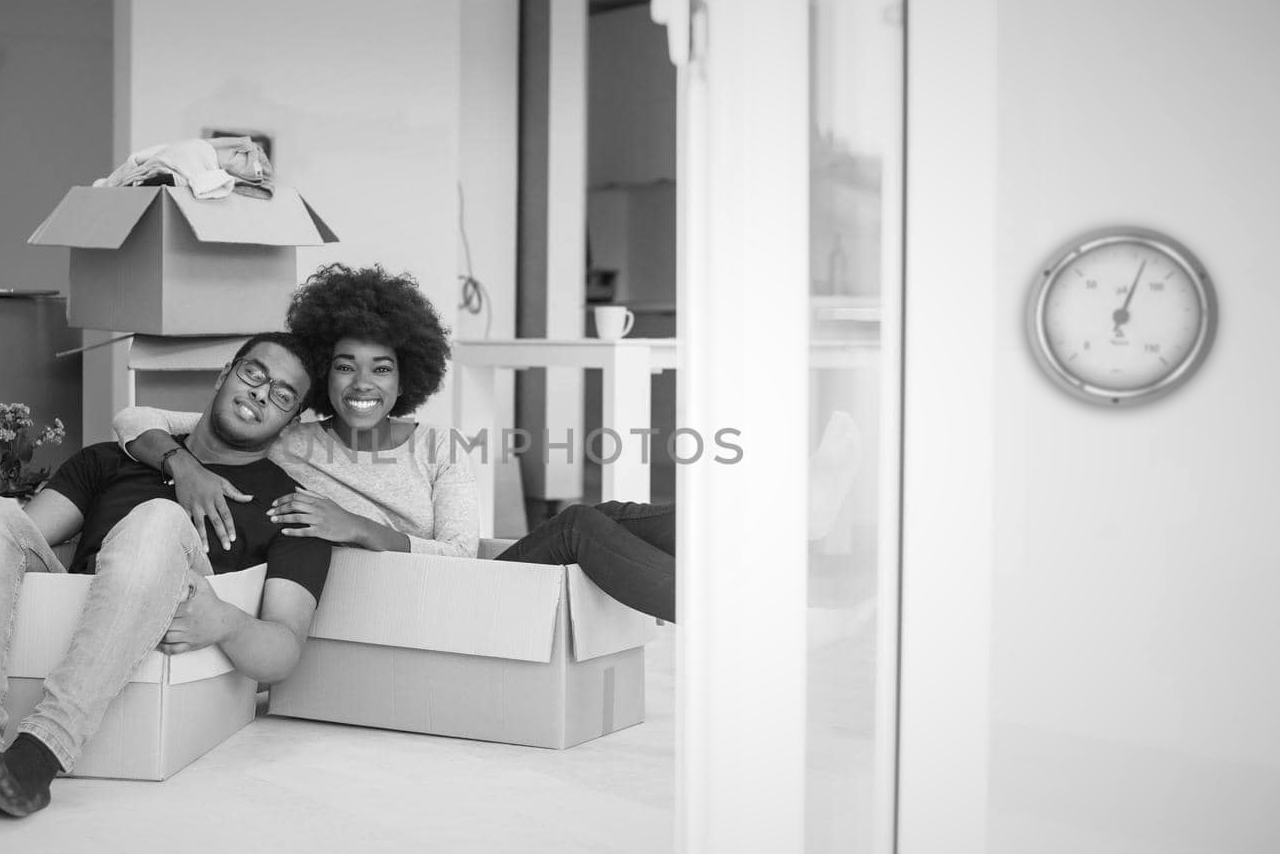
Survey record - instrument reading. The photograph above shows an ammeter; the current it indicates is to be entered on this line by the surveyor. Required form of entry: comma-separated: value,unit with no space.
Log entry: 85,µA
